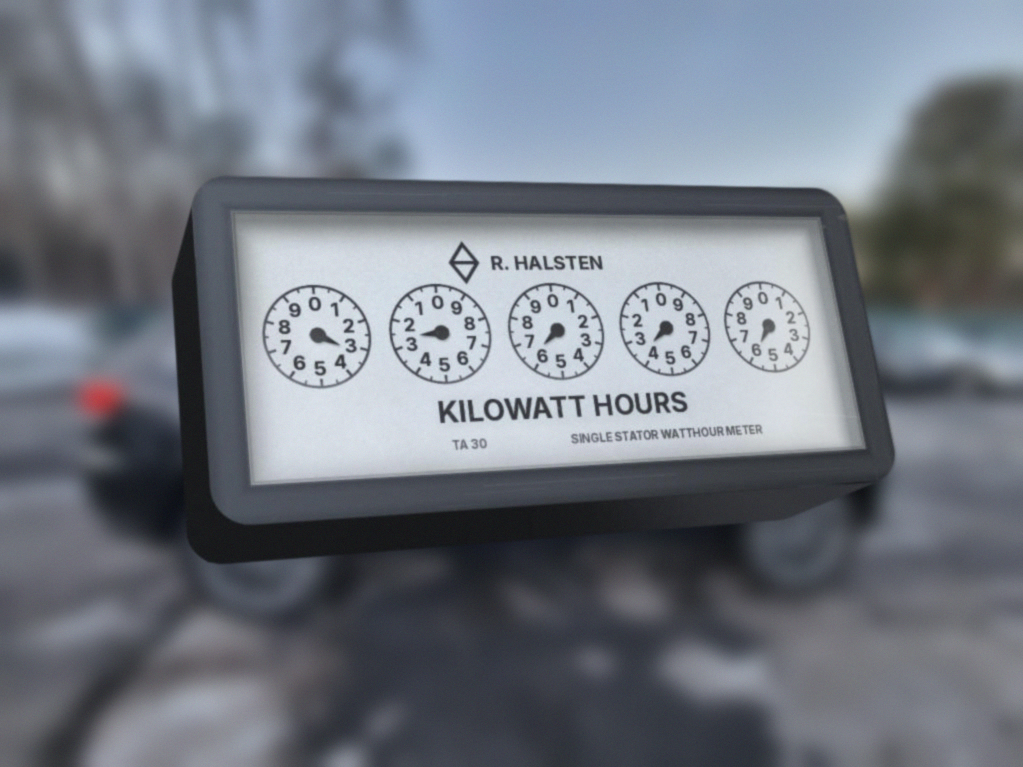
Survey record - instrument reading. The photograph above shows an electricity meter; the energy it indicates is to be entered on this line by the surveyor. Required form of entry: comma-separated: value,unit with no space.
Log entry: 32636,kWh
